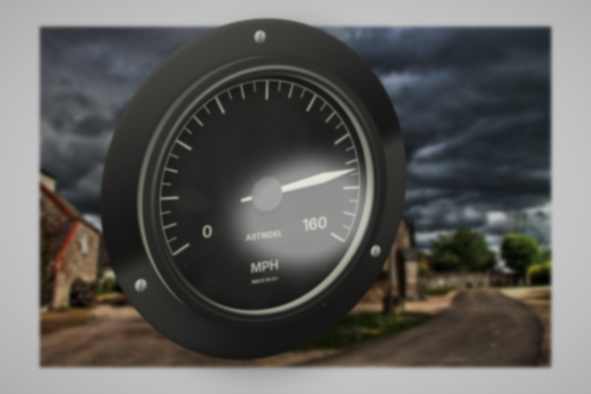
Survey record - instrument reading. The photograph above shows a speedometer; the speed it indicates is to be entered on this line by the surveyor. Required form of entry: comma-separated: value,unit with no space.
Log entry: 132.5,mph
